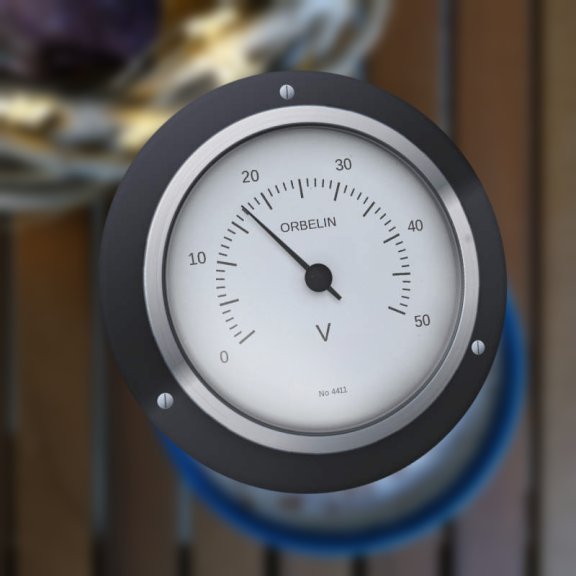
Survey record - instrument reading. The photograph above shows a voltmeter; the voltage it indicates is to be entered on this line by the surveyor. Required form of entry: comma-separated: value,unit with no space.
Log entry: 17,V
